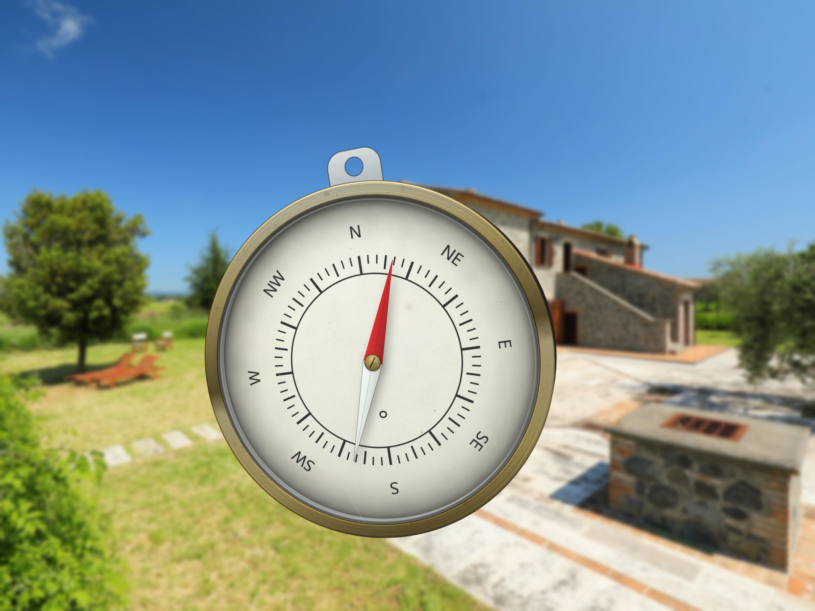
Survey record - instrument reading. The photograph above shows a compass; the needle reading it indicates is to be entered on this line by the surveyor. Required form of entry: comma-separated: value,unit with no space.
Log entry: 20,°
